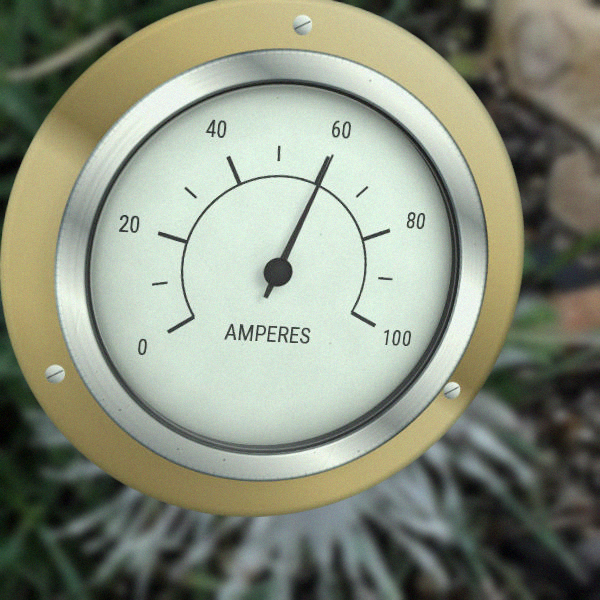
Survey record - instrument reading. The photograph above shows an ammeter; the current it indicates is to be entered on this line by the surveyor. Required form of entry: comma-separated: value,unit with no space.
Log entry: 60,A
